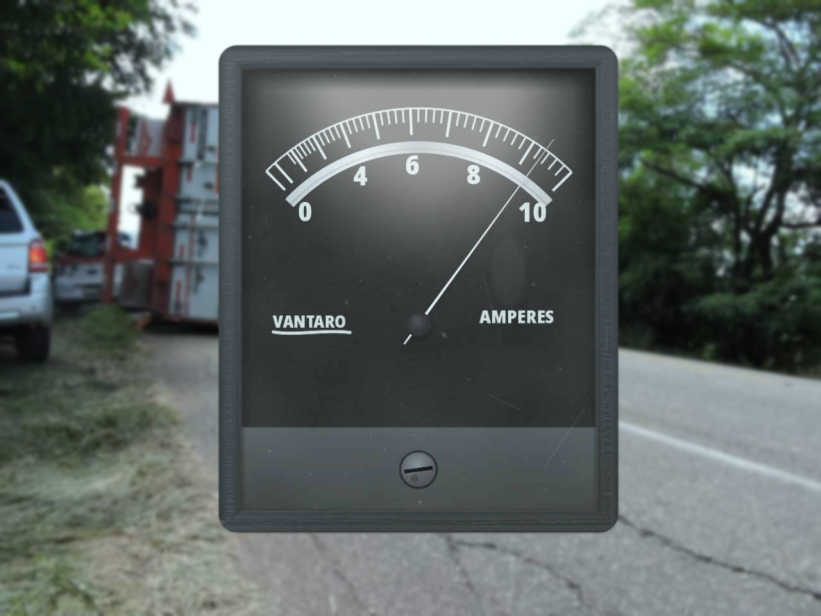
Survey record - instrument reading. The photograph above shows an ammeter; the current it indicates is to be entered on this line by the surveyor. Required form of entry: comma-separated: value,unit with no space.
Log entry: 9.3,A
